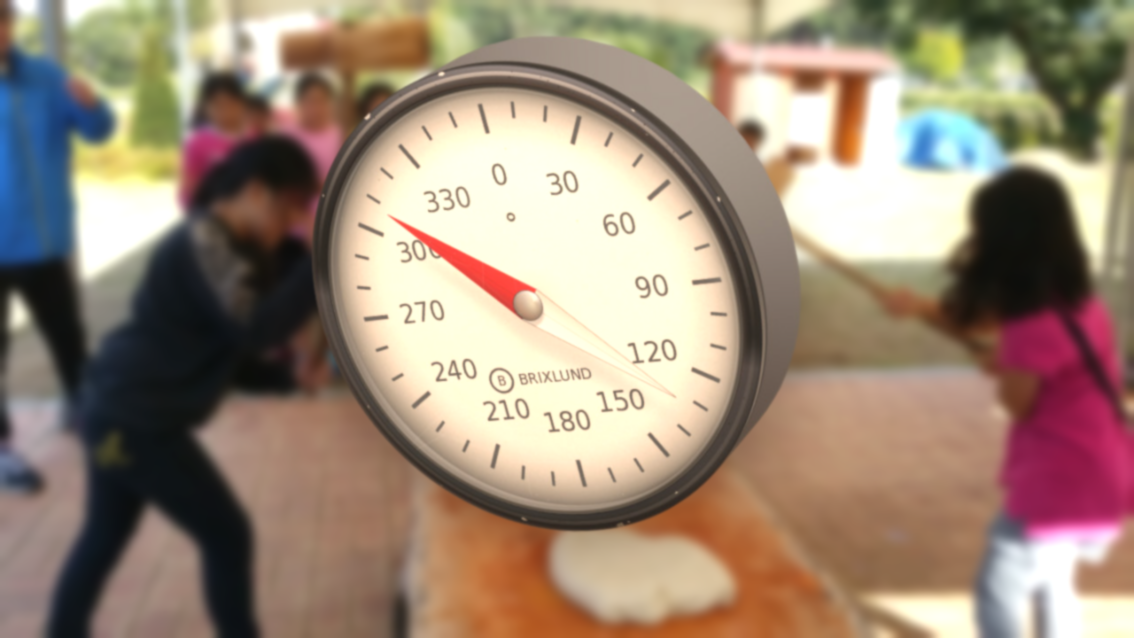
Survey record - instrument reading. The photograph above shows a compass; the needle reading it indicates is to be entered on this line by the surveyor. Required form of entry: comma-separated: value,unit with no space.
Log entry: 310,°
